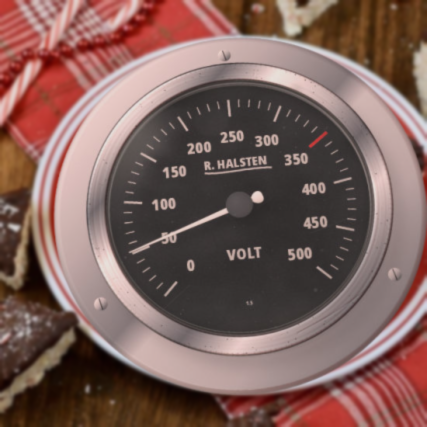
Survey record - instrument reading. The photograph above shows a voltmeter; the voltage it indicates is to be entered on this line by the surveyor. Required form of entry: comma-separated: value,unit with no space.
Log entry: 50,V
